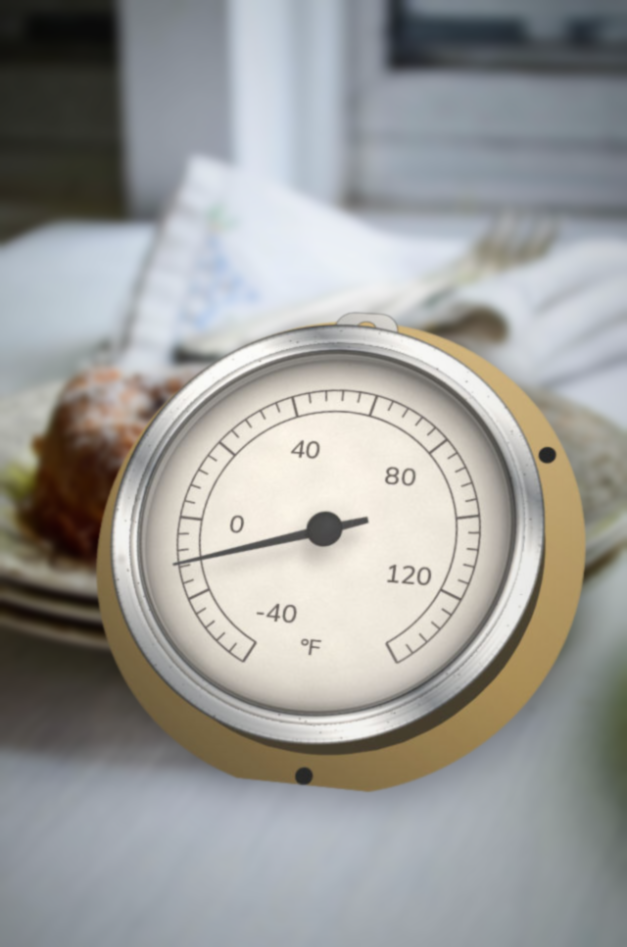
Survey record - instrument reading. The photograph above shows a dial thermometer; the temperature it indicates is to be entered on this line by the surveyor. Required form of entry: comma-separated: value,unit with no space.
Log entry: -12,°F
